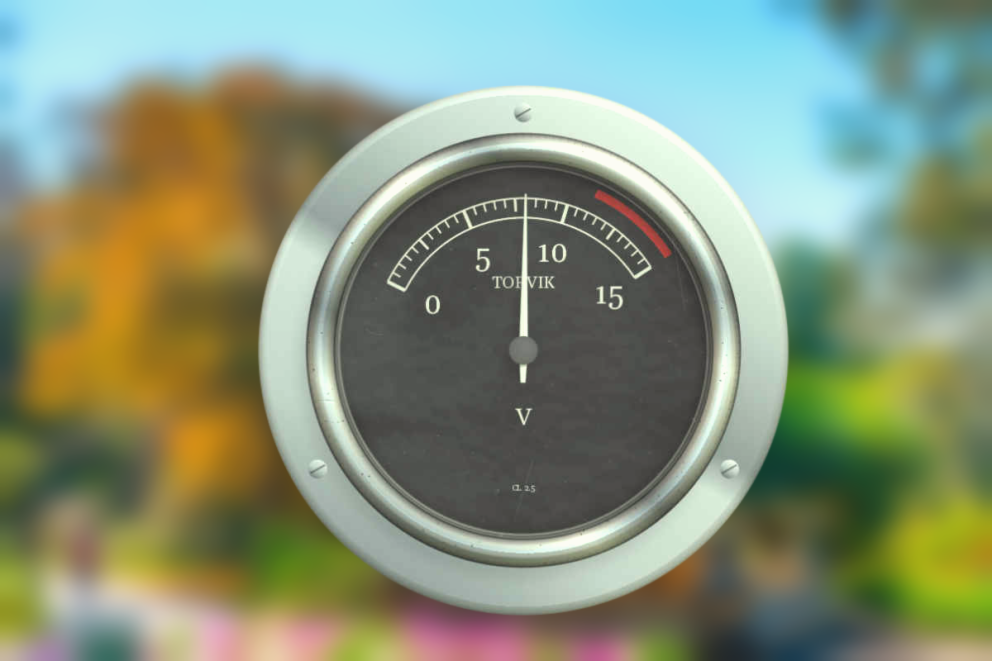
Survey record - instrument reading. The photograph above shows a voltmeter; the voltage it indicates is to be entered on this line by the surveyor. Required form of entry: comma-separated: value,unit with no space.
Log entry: 8,V
